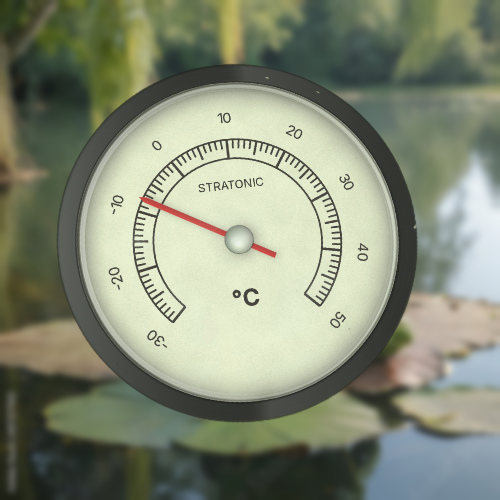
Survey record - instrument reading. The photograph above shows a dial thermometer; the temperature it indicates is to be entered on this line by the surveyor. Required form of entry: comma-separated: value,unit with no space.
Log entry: -8,°C
